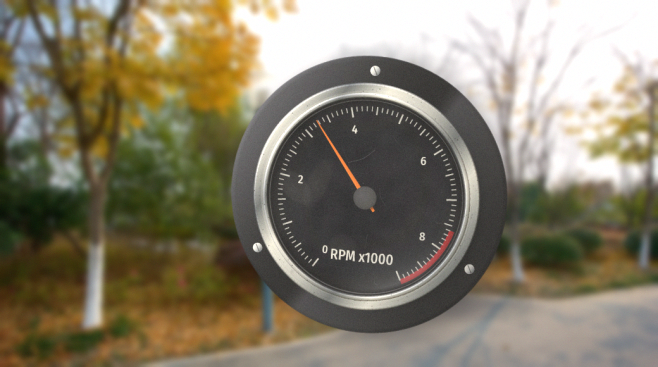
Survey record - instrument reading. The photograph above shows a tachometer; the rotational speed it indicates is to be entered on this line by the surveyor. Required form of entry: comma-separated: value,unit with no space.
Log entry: 3300,rpm
